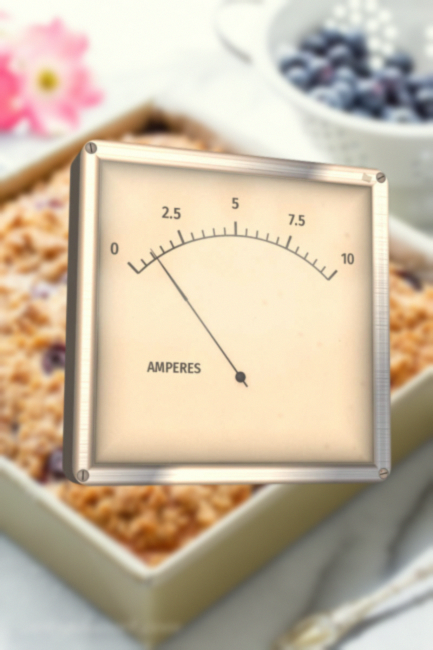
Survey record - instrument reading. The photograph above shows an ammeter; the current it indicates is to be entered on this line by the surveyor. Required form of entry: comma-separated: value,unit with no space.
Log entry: 1,A
